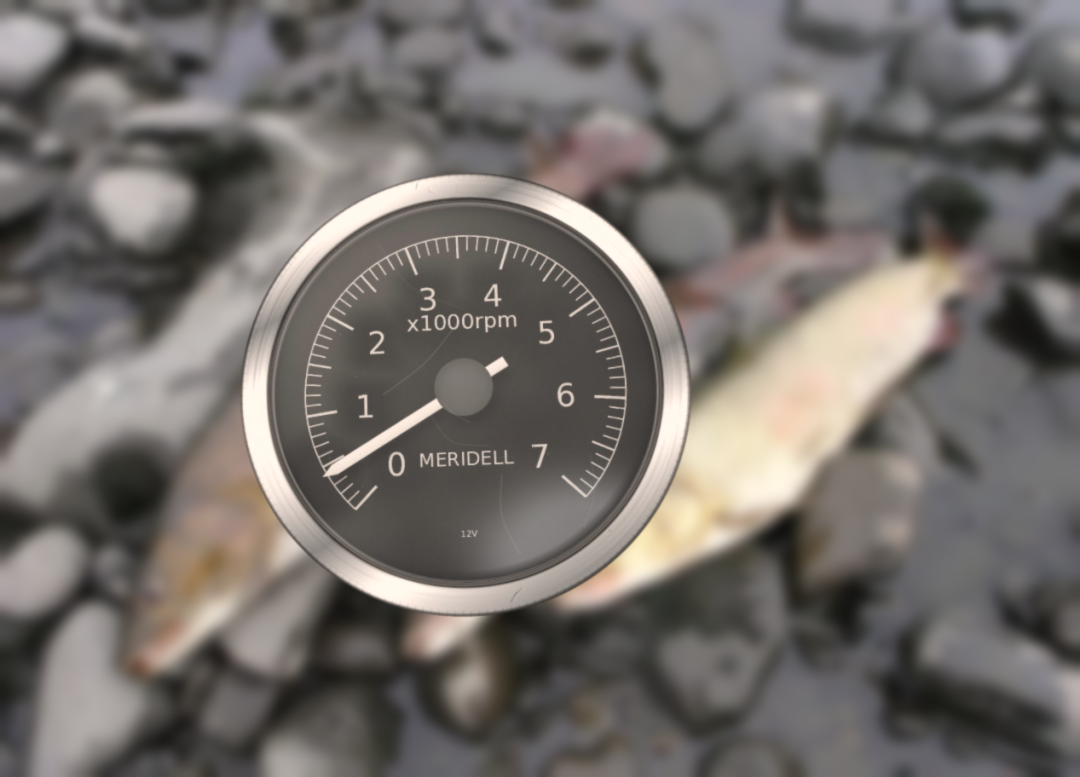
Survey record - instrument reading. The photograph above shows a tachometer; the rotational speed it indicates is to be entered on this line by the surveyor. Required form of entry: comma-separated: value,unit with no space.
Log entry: 400,rpm
